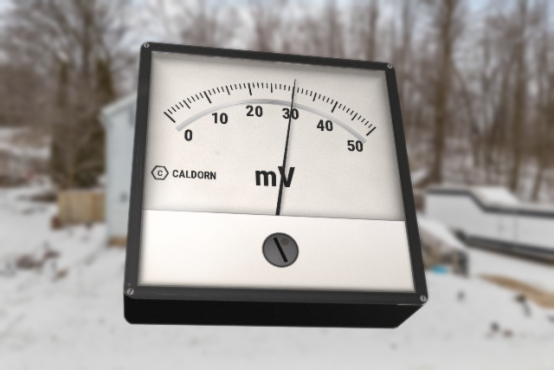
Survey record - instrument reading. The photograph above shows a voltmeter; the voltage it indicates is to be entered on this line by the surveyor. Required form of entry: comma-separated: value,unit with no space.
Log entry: 30,mV
